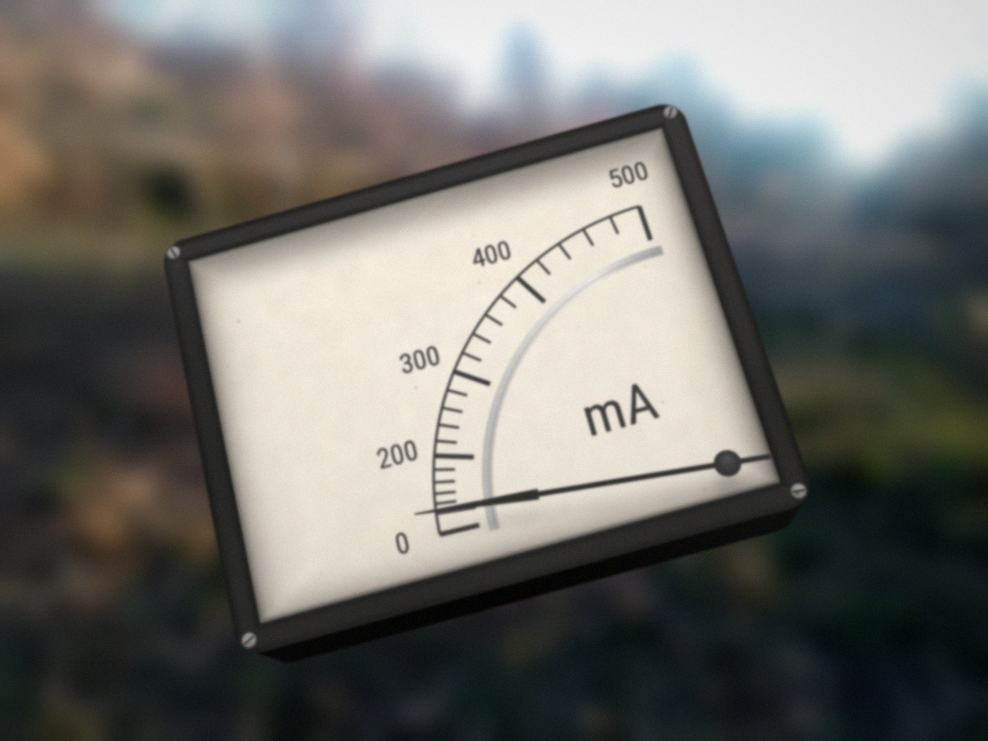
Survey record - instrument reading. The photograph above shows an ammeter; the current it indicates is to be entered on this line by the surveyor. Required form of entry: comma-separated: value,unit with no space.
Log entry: 100,mA
